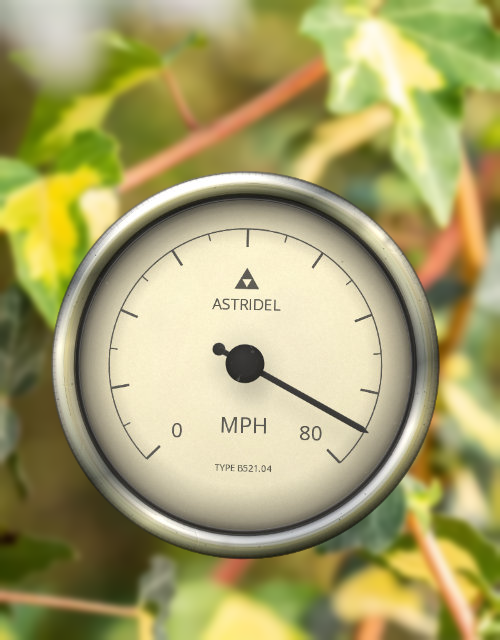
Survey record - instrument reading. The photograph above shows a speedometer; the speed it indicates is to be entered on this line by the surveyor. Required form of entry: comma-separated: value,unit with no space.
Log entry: 75,mph
